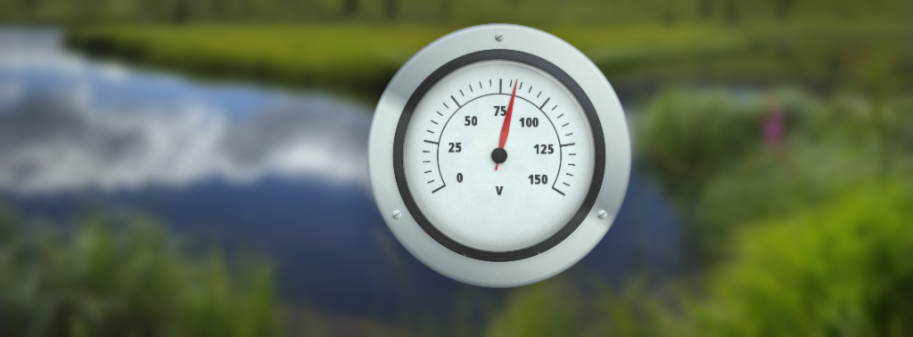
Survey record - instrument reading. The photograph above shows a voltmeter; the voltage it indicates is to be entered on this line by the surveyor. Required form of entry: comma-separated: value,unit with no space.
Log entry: 82.5,V
